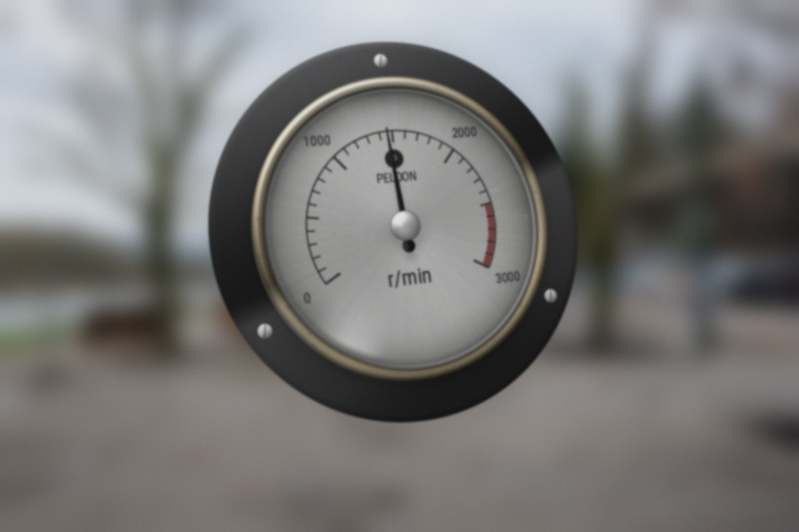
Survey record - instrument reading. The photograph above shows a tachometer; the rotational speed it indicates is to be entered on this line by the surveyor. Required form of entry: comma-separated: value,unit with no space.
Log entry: 1450,rpm
